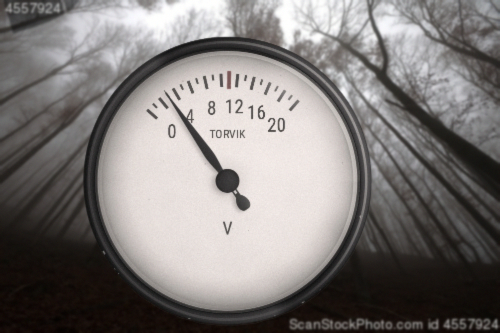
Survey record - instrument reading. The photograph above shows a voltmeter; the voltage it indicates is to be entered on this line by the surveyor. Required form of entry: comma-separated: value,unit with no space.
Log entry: 3,V
